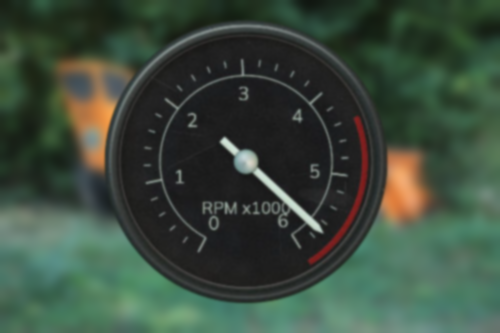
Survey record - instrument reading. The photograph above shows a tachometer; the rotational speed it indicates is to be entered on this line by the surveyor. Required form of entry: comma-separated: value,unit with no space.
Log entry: 5700,rpm
